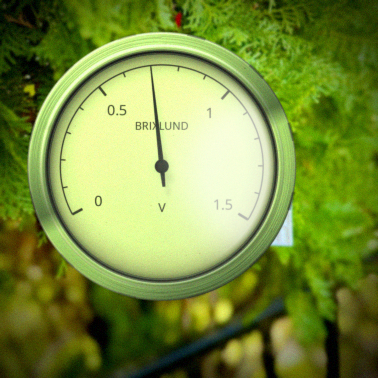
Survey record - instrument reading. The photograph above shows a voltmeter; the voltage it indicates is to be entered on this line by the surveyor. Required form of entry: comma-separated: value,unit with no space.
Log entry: 0.7,V
